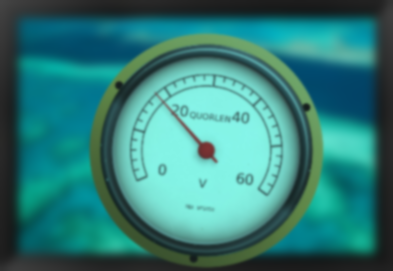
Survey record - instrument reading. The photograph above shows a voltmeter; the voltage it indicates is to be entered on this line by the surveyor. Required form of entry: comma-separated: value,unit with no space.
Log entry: 18,V
